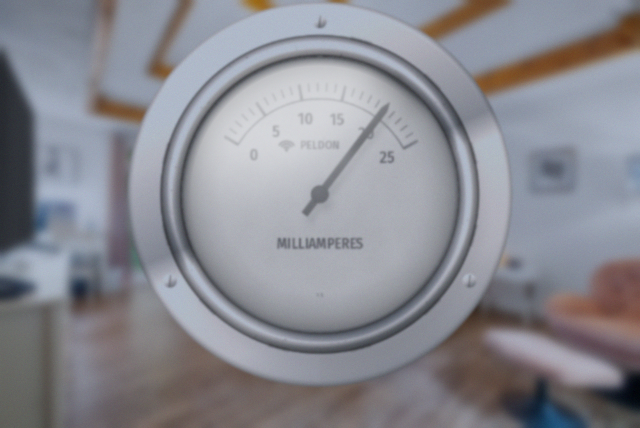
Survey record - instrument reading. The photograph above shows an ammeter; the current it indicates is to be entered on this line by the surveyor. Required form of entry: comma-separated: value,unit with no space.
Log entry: 20,mA
